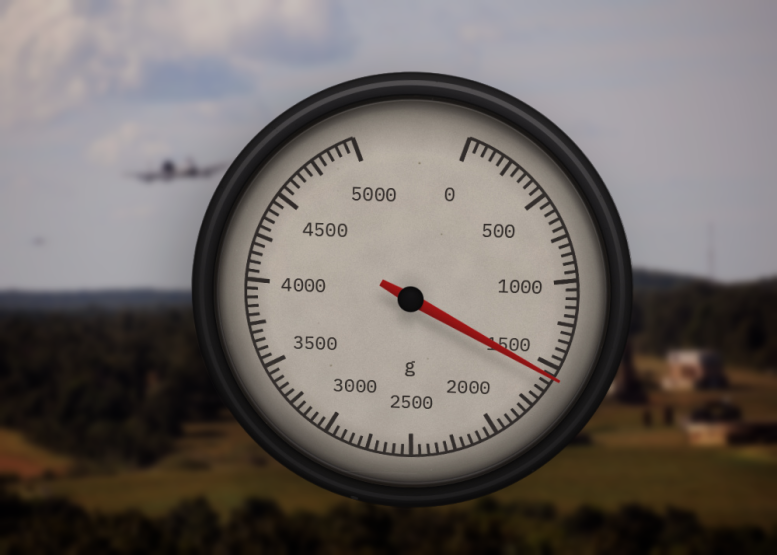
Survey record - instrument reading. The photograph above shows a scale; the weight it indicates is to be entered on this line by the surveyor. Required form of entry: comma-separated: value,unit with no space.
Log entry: 1550,g
